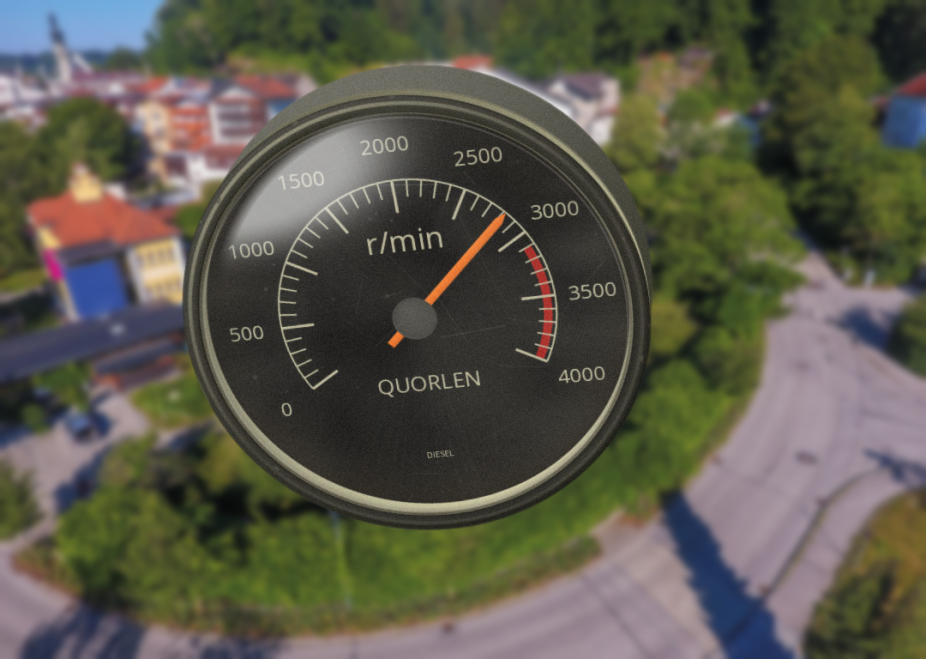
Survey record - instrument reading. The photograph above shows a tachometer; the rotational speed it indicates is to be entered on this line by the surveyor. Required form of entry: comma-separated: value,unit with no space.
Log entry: 2800,rpm
